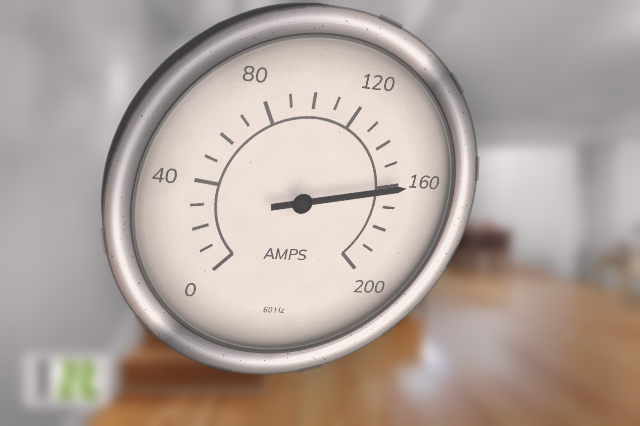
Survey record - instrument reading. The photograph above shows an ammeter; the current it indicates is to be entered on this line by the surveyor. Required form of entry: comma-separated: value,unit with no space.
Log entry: 160,A
